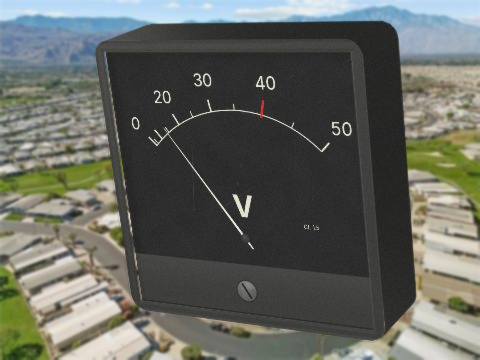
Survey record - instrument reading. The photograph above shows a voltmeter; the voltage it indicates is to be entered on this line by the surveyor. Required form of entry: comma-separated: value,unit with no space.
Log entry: 15,V
